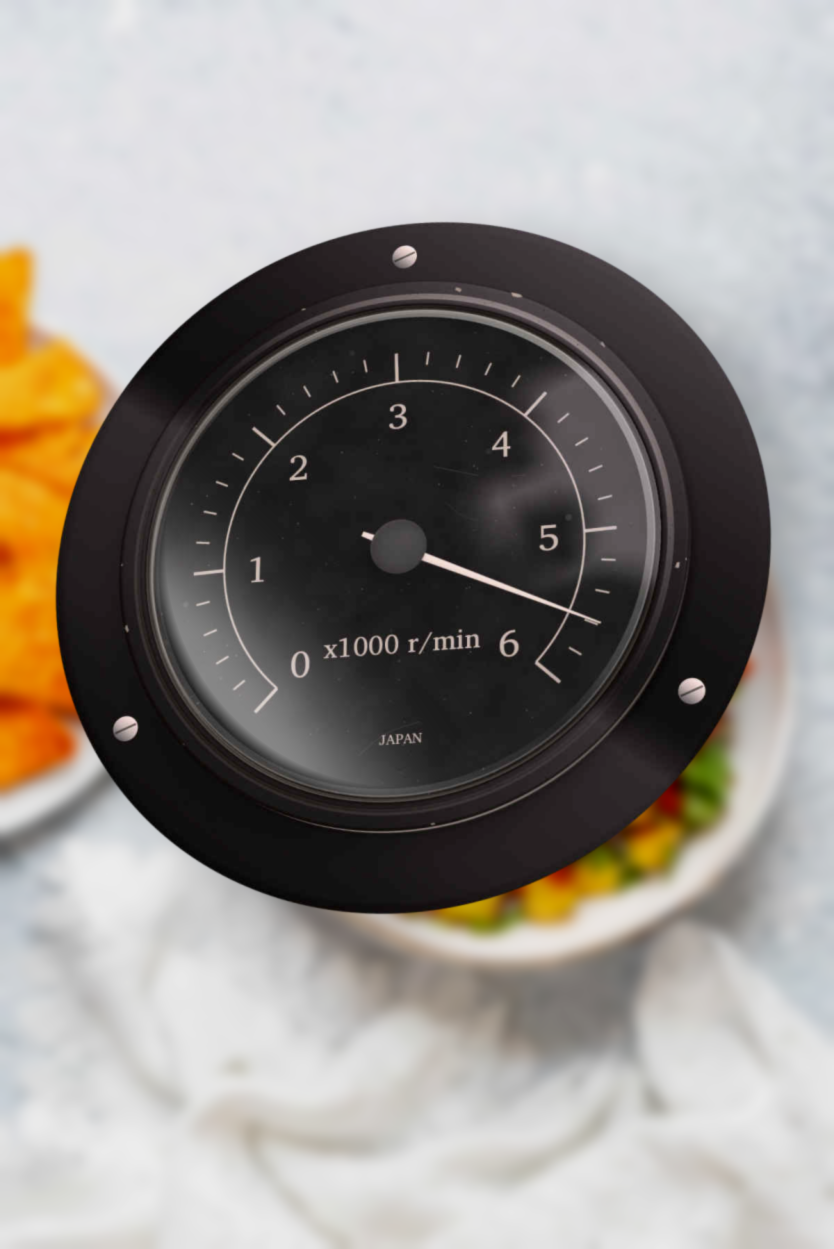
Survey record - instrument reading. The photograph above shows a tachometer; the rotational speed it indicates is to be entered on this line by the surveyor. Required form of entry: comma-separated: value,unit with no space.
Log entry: 5600,rpm
